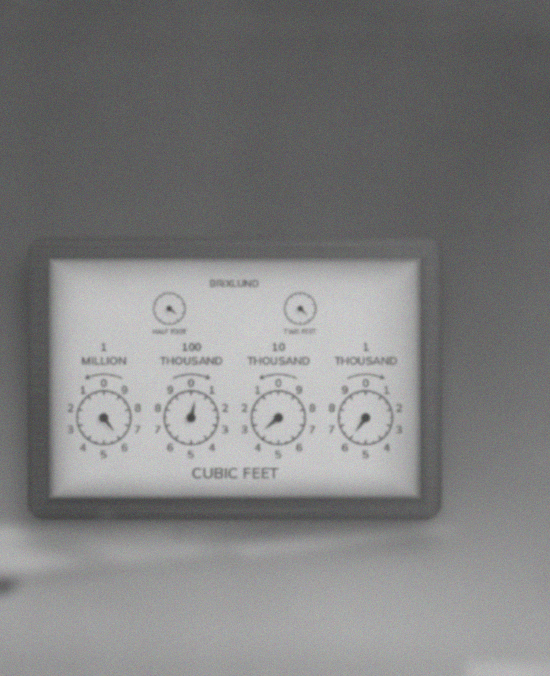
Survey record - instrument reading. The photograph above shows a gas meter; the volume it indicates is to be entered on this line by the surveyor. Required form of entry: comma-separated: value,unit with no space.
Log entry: 603600,ft³
